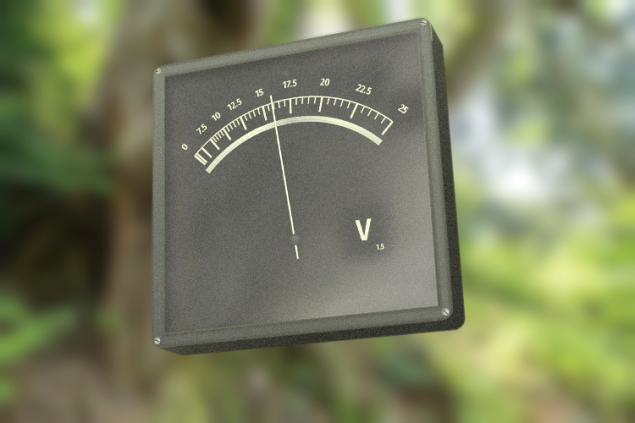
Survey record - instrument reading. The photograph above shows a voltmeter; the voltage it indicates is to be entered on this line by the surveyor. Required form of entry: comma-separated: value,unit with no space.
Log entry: 16,V
